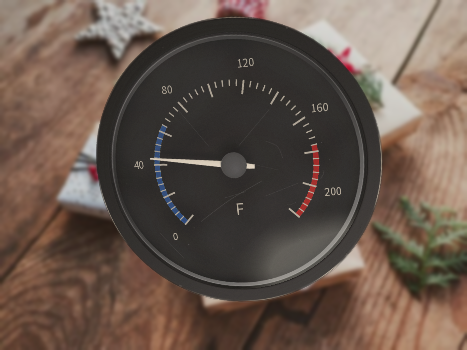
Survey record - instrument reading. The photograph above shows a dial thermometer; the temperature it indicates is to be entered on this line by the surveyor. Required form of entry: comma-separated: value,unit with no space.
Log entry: 44,°F
